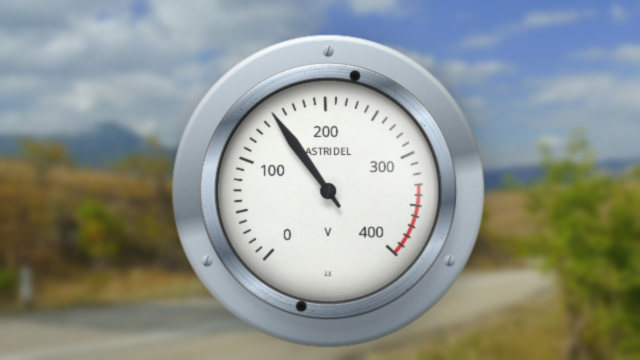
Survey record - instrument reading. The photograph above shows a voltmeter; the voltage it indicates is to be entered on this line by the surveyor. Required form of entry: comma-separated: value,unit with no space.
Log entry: 150,V
